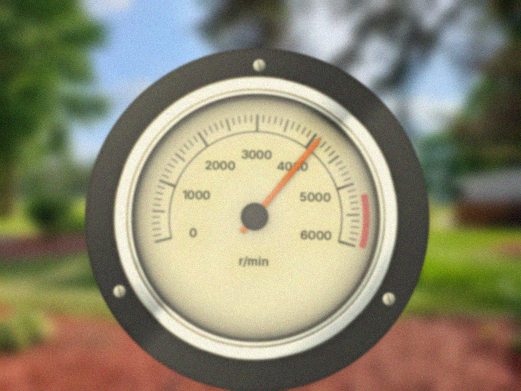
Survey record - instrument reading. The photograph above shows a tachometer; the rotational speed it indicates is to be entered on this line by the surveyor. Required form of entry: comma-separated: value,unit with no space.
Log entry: 4100,rpm
